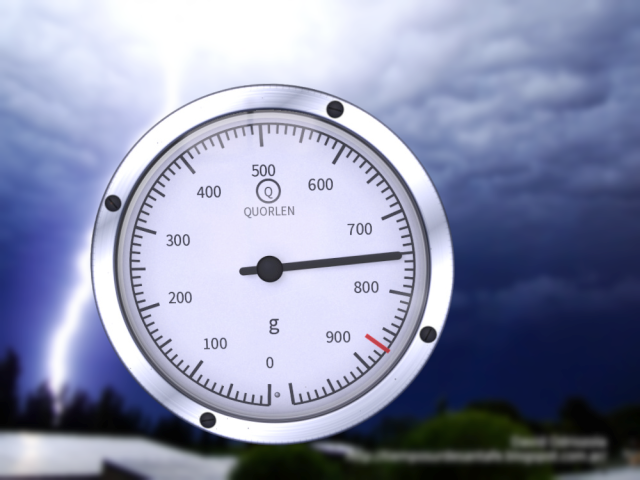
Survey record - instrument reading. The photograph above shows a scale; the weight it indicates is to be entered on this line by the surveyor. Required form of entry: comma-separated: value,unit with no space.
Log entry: 750,g
